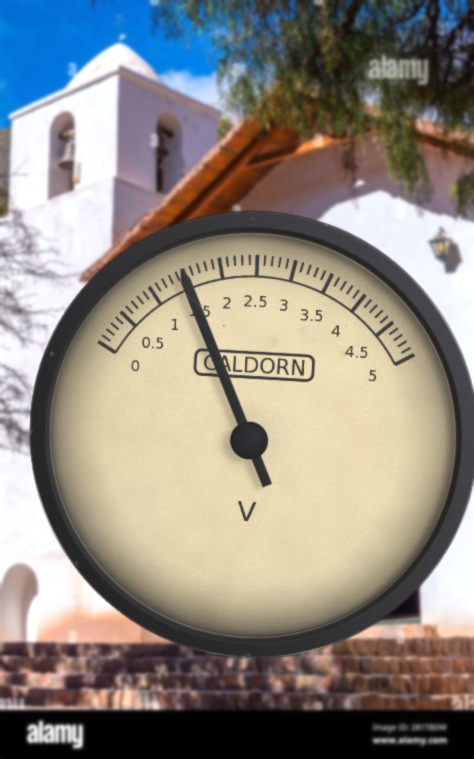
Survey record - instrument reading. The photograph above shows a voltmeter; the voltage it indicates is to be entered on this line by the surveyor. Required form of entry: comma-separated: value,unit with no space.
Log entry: 1.5,V
